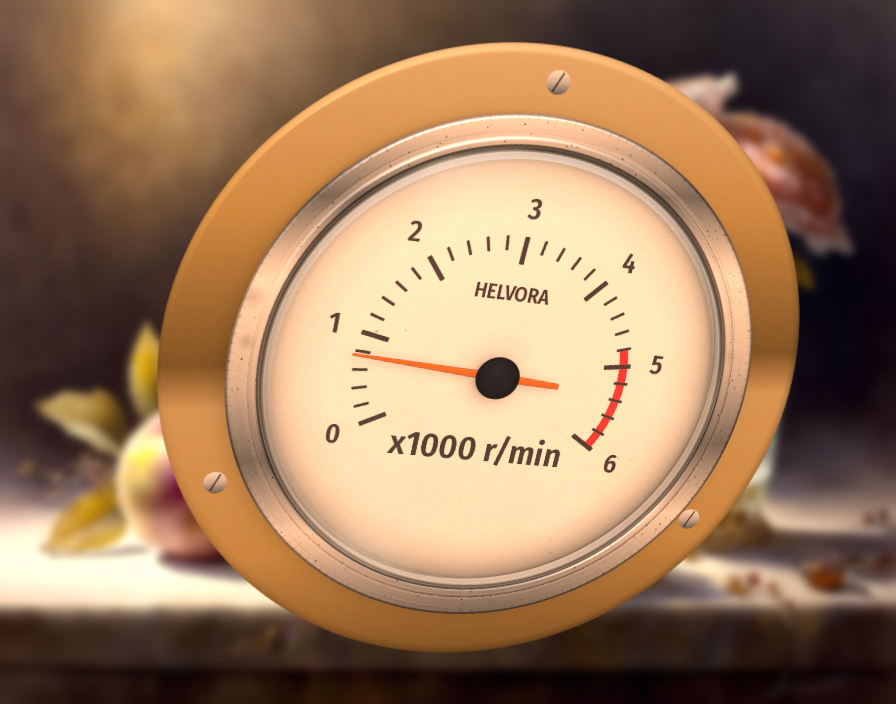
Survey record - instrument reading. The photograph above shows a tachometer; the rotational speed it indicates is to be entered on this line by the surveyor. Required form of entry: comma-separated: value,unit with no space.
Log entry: 800,rpm
